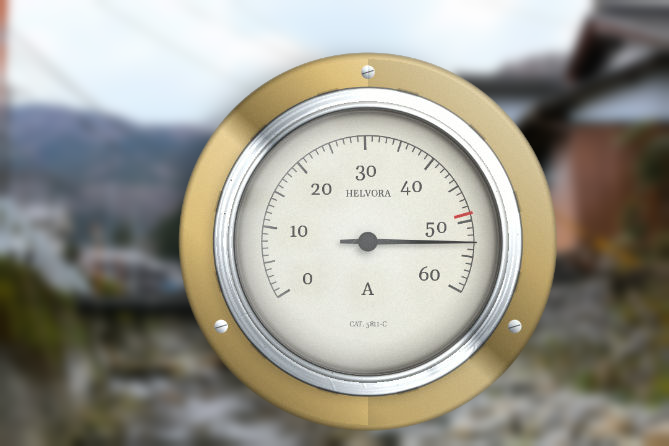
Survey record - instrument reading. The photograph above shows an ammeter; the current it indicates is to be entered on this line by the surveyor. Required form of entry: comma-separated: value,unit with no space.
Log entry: 53,A
